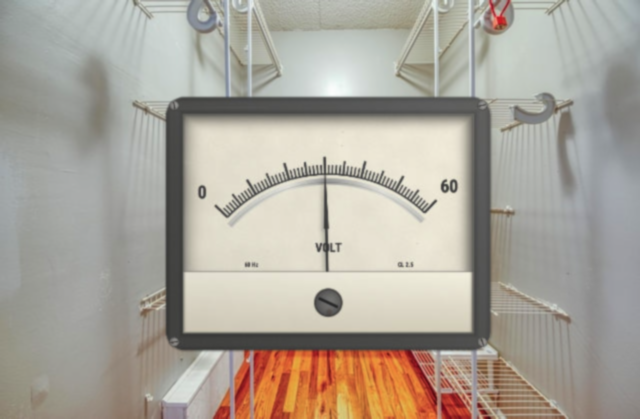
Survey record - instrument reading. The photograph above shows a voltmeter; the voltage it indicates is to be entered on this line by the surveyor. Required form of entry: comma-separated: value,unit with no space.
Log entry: 30,V
